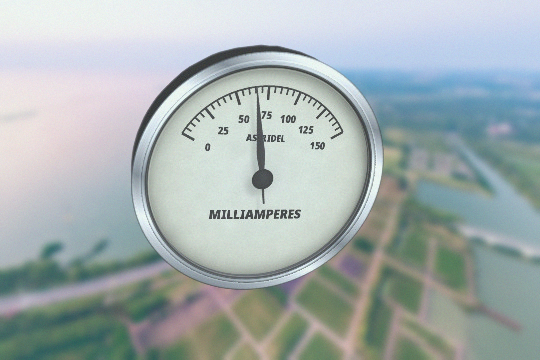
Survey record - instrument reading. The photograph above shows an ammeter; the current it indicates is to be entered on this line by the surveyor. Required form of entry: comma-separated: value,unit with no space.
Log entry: 65,mA
